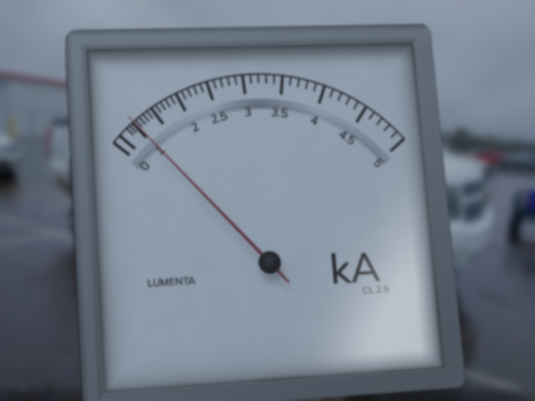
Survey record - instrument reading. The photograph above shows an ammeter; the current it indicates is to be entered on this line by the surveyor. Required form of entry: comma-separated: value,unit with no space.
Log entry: 1,kA
